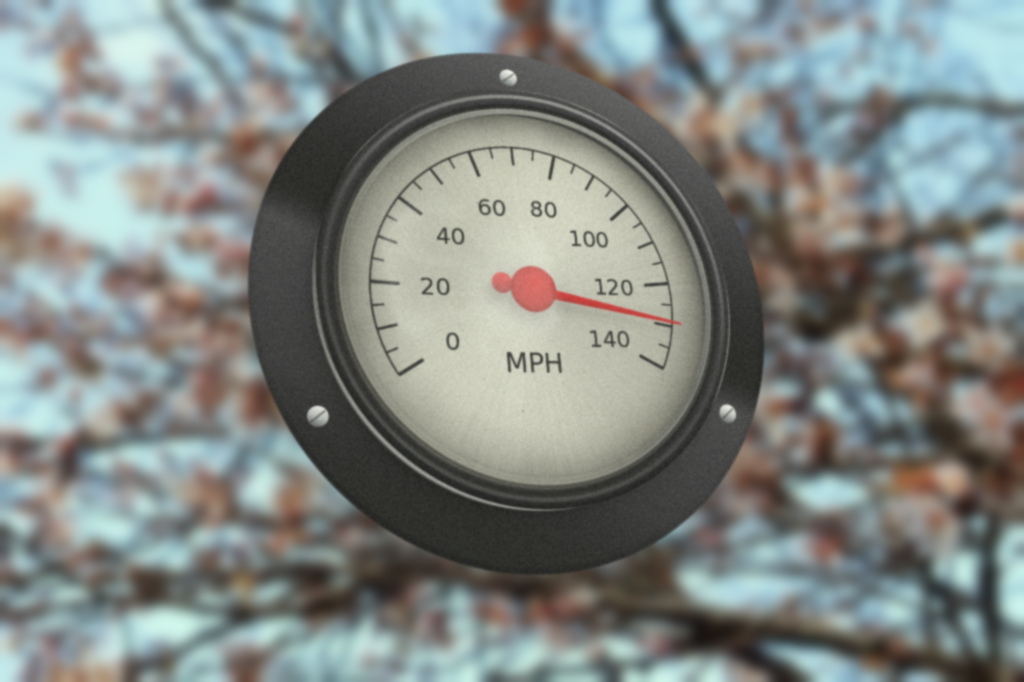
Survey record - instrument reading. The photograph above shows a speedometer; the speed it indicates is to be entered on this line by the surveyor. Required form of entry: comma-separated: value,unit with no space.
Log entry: 130,mph
